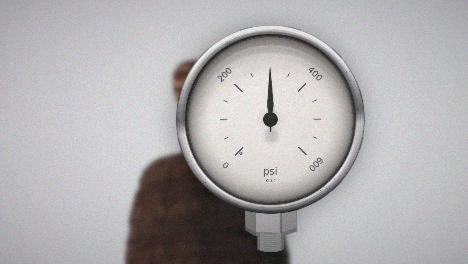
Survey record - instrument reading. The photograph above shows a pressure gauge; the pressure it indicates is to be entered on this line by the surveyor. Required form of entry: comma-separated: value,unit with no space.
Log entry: 300,psi
